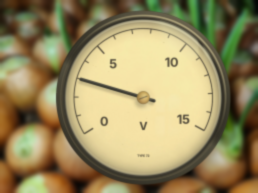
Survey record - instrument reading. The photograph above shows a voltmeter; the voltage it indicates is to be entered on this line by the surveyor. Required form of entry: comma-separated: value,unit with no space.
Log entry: 3,V
